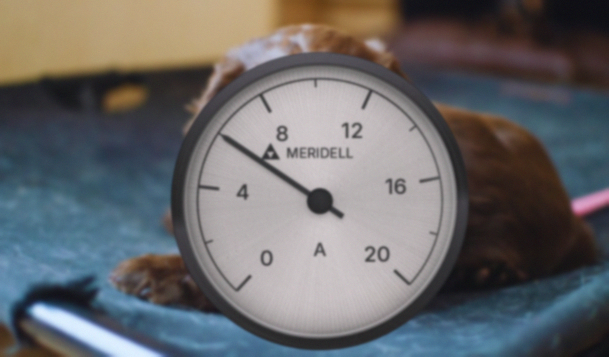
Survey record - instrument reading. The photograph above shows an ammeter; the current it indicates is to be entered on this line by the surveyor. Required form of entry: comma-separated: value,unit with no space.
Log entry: 6,A
